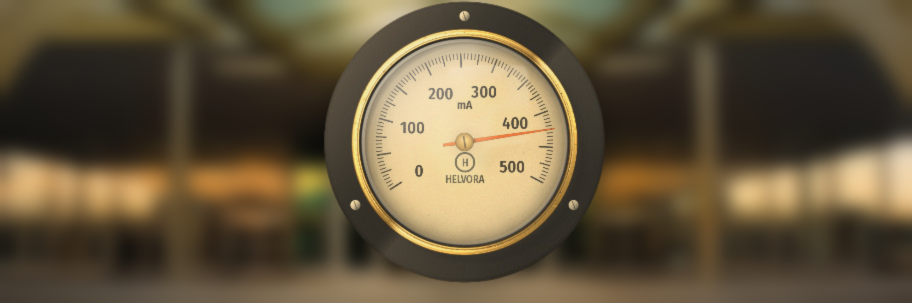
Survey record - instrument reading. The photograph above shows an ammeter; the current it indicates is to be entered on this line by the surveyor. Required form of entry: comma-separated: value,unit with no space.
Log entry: 425,mA
